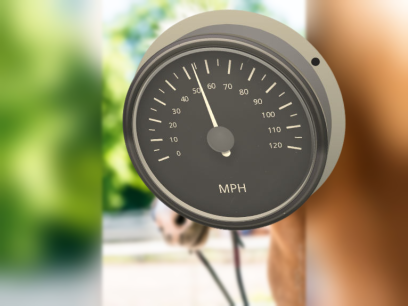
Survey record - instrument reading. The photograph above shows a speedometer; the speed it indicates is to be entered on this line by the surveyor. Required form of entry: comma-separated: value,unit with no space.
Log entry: 55,mph
